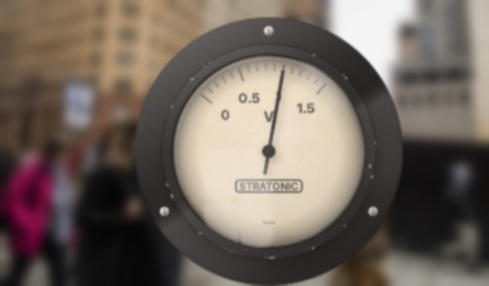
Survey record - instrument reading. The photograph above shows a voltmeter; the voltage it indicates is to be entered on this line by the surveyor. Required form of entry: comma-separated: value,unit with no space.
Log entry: 1,V
